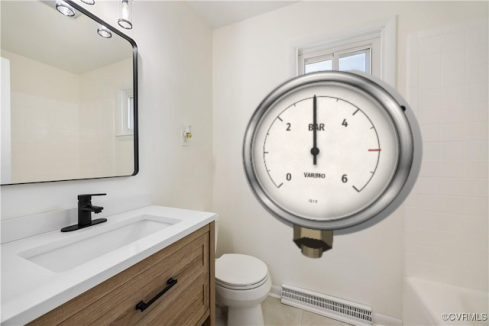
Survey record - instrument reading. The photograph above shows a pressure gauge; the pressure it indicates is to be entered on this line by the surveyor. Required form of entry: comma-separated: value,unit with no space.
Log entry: 3,bar
